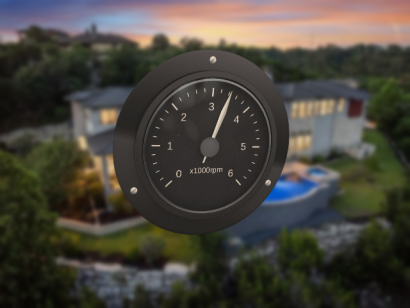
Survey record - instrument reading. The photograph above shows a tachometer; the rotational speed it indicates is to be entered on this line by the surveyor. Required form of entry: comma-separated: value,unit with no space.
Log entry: 3400,rpm
